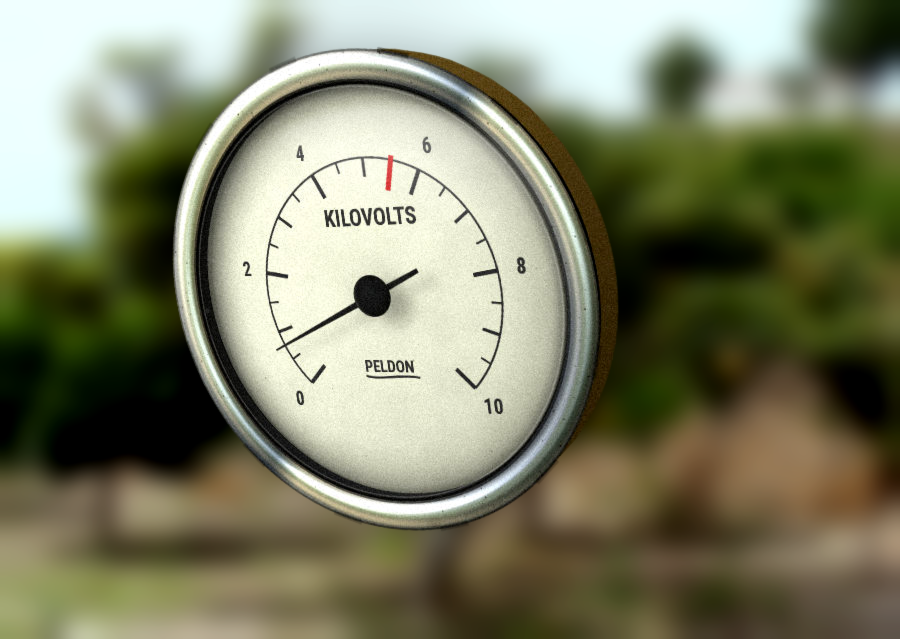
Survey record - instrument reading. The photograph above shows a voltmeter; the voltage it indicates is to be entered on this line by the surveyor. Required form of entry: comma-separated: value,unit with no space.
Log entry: 0.75,kV
